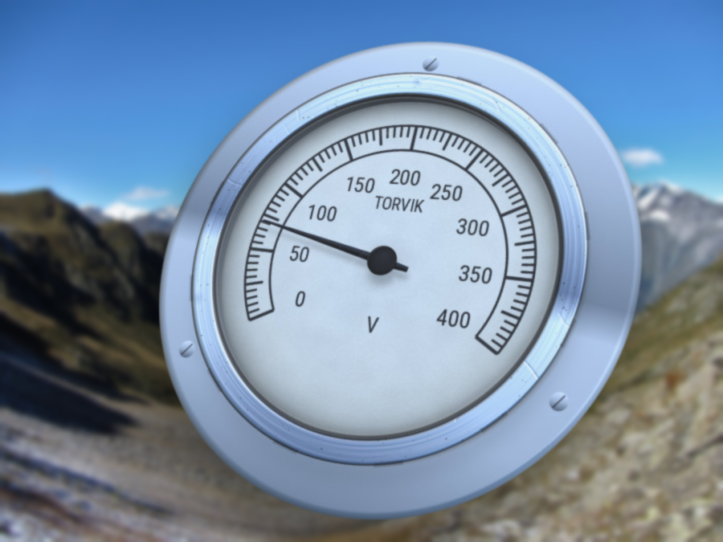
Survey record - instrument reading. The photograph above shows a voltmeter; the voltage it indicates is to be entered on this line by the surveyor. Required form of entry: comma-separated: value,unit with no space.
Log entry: 70,V
